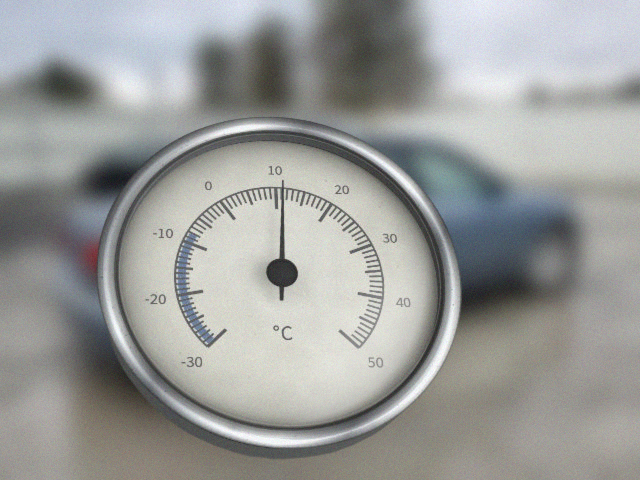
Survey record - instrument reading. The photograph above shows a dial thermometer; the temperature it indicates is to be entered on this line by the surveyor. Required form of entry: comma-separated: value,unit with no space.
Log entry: 11,°C
